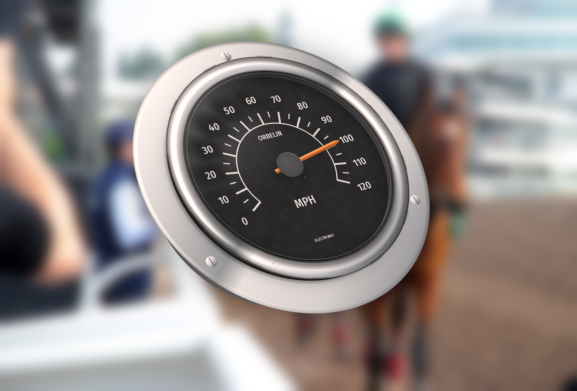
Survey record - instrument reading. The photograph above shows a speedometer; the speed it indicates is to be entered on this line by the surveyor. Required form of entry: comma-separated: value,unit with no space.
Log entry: 100,mph
